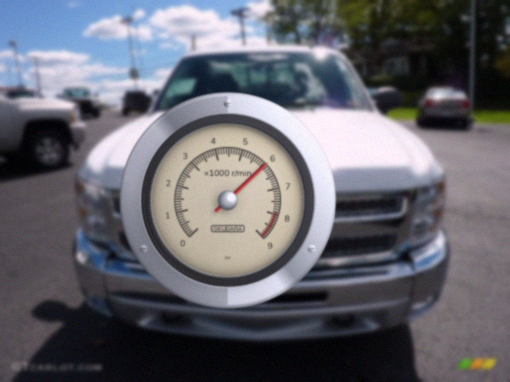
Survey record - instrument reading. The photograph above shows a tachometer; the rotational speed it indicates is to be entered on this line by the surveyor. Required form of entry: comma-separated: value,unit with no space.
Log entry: 6000,rpm
